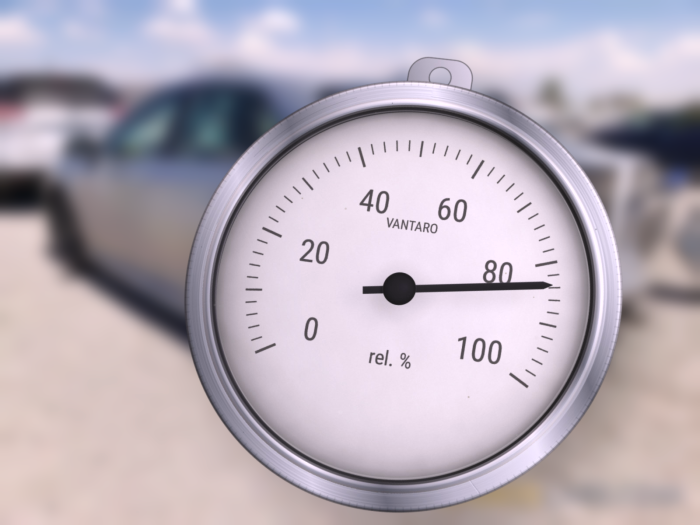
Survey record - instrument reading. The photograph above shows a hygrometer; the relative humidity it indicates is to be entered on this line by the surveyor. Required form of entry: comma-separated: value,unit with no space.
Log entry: 84,%
